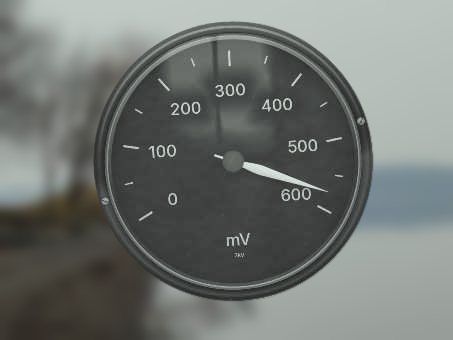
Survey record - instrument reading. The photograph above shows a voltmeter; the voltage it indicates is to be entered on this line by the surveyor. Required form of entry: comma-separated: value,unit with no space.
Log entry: 575,mV
